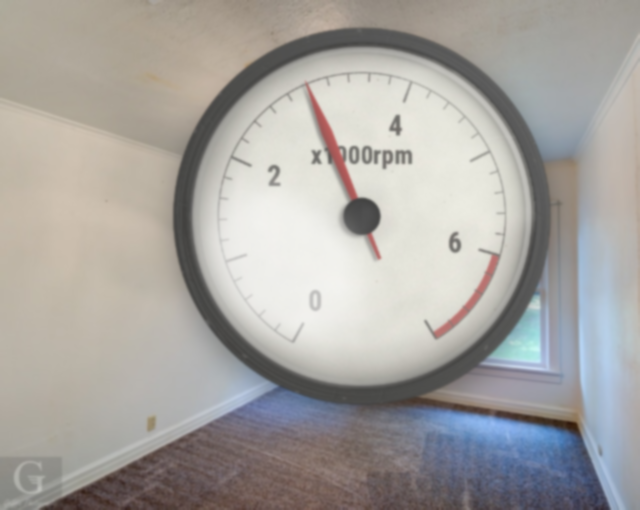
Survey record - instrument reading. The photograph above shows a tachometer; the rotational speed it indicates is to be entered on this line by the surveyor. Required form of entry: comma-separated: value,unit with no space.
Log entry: 3000,rpm
